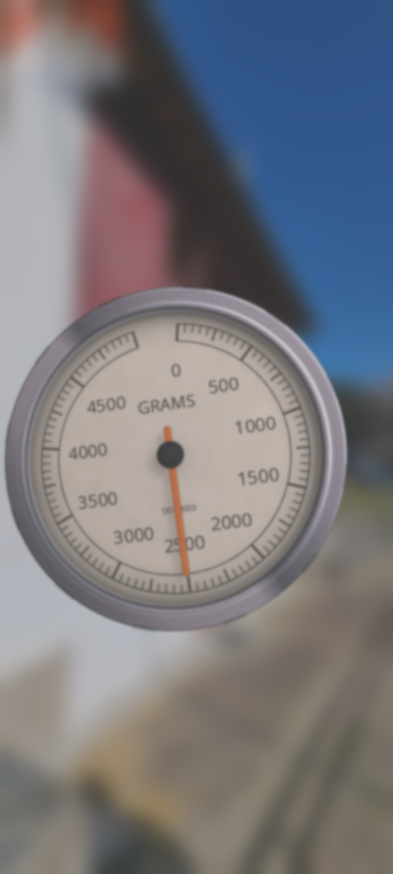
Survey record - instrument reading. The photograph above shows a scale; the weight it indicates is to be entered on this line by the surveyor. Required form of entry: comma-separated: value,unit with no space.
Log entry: 2500,g
